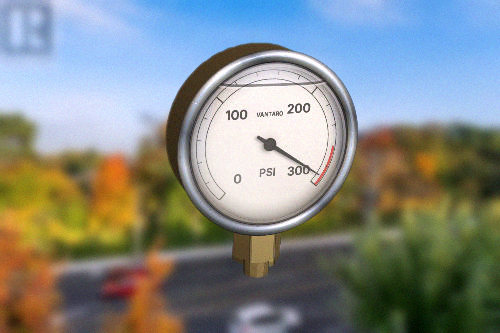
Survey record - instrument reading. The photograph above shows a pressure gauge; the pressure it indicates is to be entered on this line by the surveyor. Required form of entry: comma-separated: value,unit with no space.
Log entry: 290,psi
